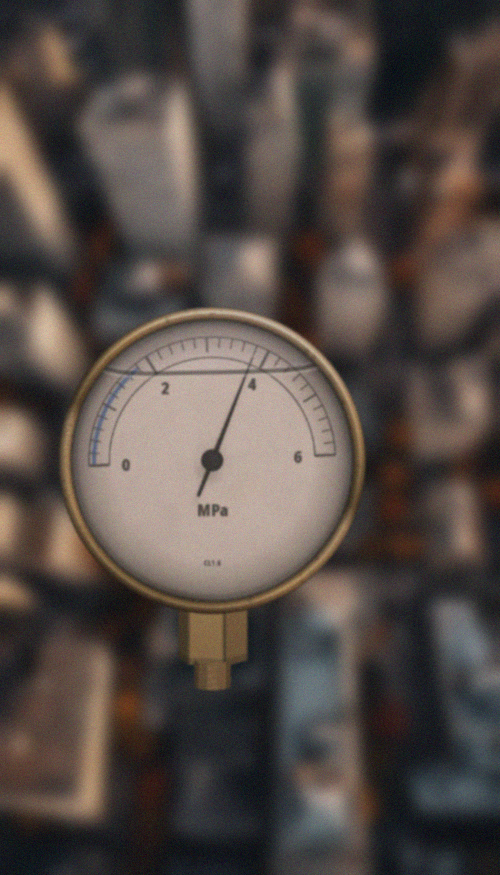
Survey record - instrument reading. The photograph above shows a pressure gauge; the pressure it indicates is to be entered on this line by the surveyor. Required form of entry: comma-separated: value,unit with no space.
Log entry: 3.8,MPa
